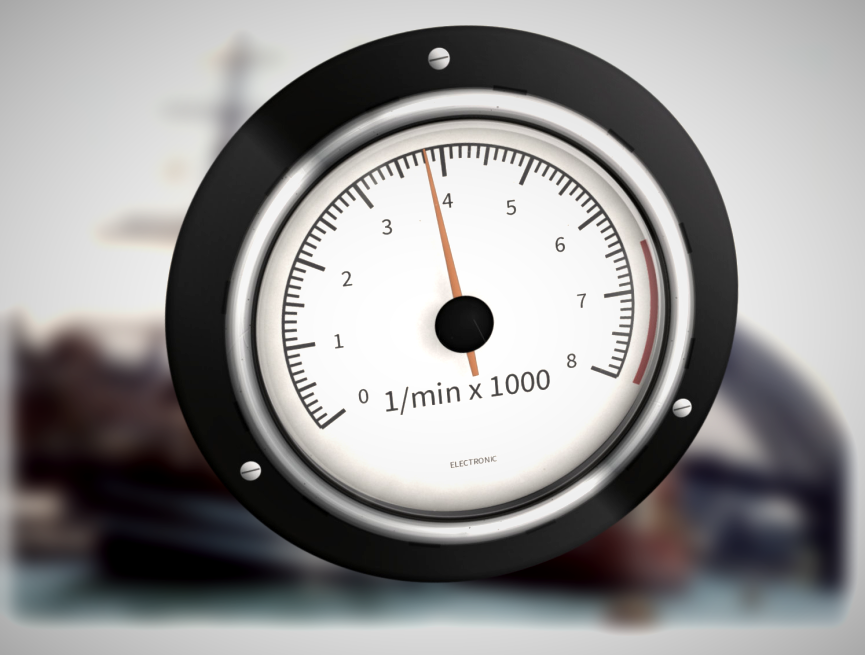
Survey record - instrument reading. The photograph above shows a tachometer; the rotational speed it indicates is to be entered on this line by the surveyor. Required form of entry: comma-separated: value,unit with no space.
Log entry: 3800,rpm
